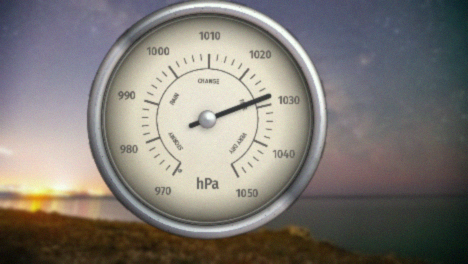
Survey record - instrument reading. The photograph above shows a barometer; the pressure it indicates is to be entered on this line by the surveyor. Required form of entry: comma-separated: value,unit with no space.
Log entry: 1028,hPa
